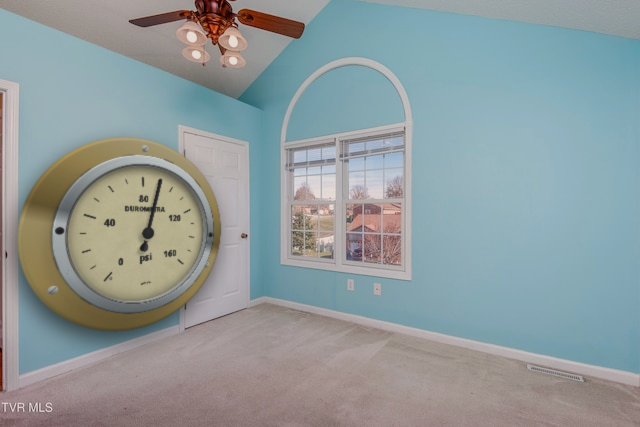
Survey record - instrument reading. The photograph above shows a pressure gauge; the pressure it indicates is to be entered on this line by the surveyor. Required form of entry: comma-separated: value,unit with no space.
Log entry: 90,psi
